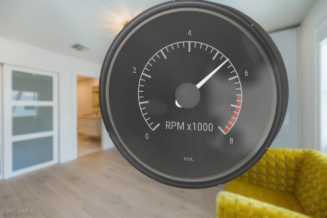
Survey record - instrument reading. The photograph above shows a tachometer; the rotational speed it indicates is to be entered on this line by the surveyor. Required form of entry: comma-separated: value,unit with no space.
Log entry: 5400,rpm
